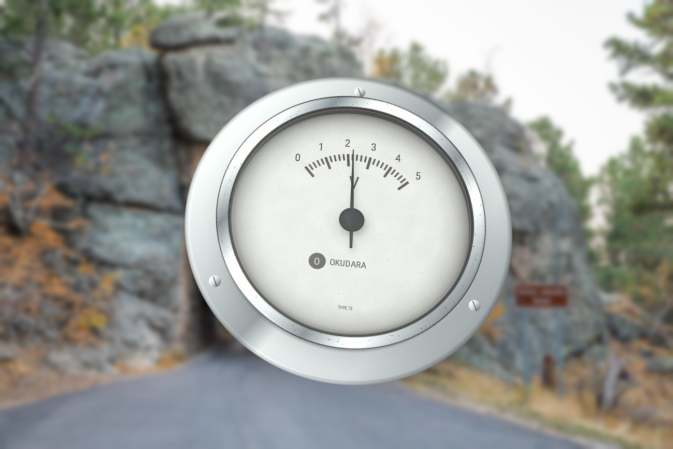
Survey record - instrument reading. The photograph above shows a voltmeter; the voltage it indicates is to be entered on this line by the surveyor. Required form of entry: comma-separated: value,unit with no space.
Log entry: 2.2,V
